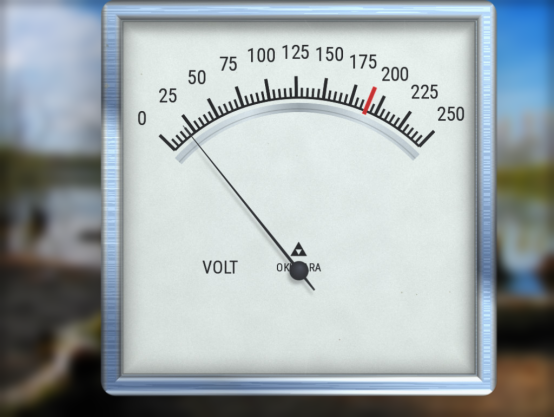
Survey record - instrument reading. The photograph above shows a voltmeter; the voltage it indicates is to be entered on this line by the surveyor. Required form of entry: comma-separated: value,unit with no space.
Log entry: 20,V
